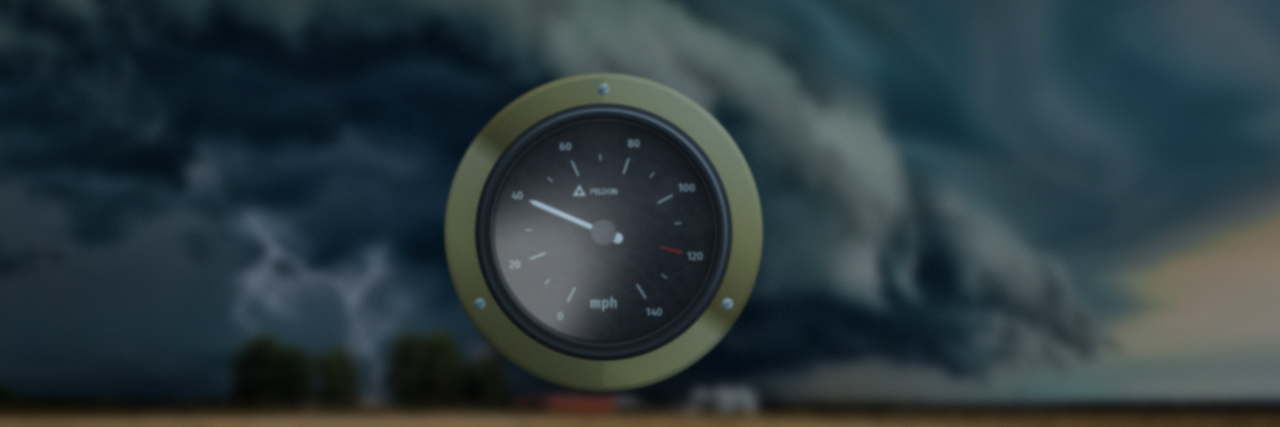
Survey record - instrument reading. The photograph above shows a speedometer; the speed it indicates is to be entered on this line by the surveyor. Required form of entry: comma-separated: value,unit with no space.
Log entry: 40,mph
